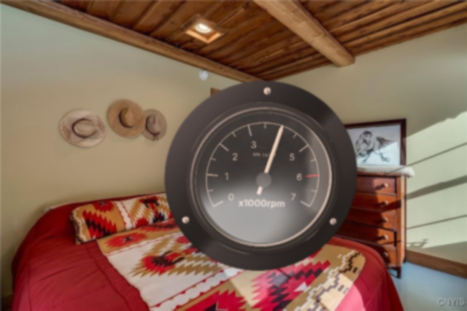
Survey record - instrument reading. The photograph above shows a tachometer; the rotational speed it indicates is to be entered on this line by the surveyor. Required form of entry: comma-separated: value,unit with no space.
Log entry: 4000,rpm
